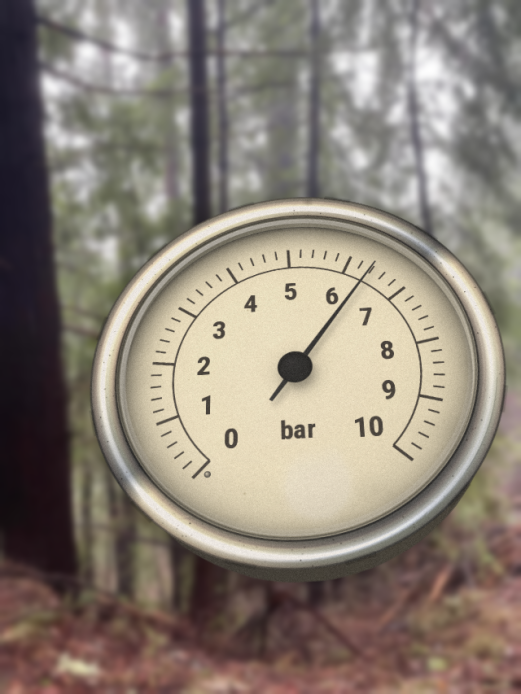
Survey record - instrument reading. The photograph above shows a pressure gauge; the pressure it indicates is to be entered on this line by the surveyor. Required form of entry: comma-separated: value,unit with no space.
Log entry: 6.4,bar
